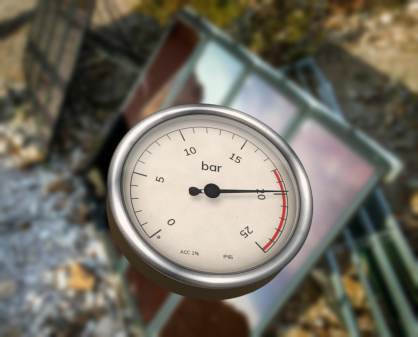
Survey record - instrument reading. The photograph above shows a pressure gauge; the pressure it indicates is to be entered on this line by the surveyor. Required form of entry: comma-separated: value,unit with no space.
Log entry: 20,bar
